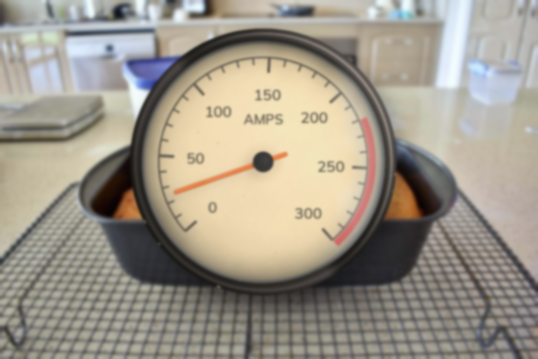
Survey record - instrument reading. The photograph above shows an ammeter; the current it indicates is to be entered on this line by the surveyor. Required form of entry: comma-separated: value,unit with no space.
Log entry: 25,A
